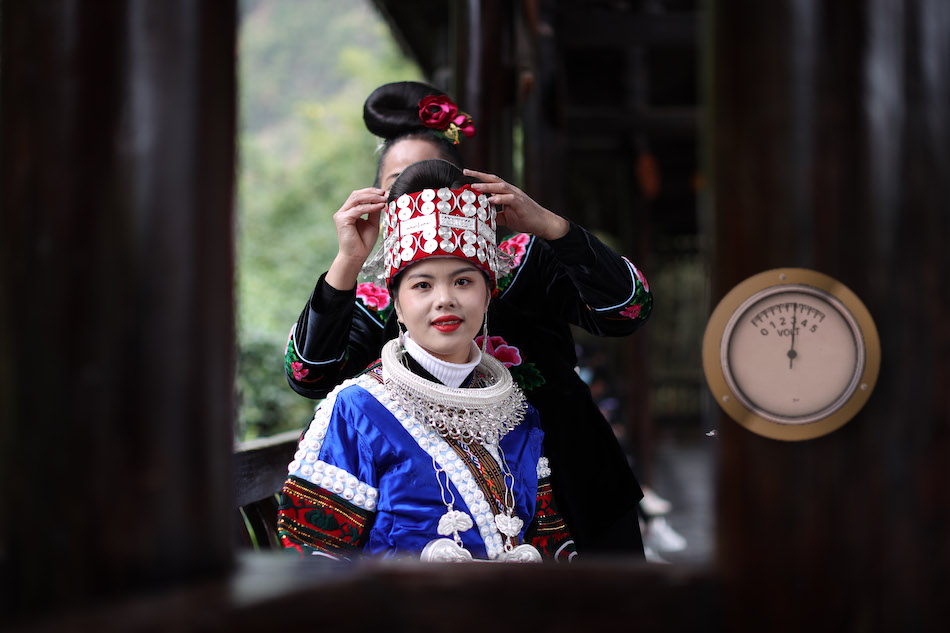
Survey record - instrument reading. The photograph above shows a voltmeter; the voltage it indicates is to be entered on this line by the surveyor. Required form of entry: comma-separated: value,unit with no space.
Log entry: 3,V
